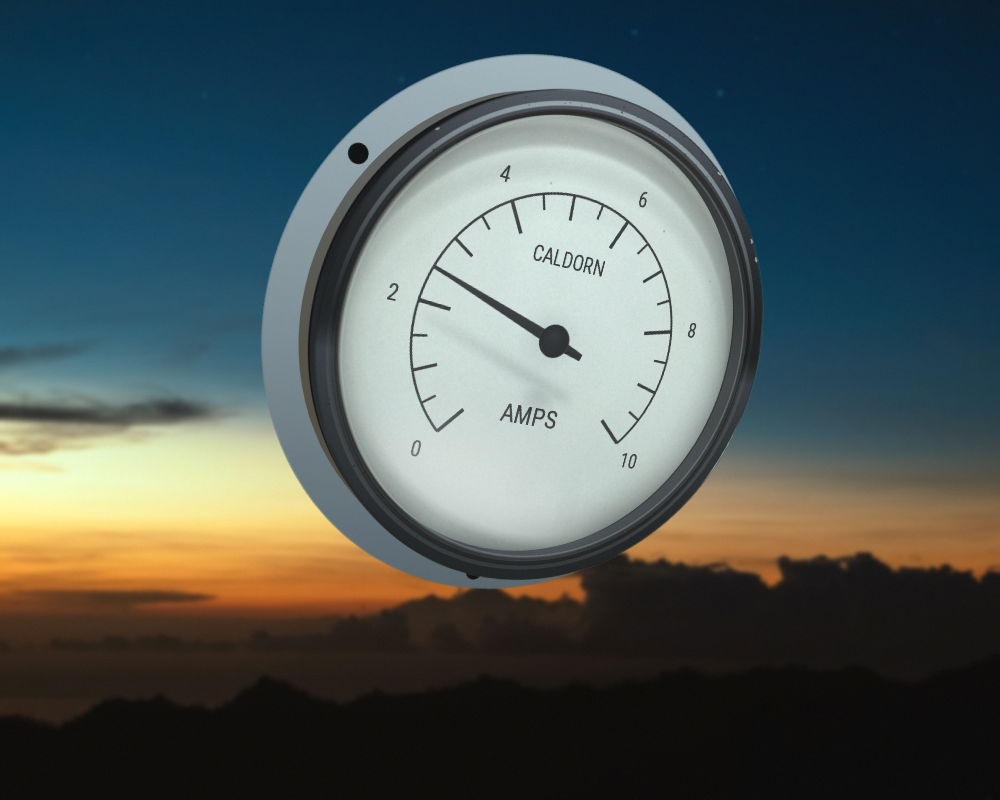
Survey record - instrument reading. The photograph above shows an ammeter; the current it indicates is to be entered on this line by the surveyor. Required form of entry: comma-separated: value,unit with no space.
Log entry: 2.5,A
